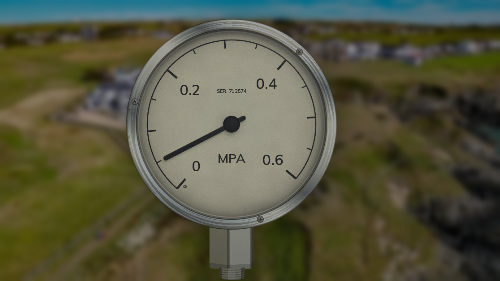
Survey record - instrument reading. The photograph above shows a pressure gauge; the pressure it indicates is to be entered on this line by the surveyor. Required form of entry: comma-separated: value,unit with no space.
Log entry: 0.05,MPa
